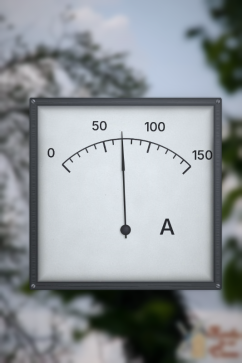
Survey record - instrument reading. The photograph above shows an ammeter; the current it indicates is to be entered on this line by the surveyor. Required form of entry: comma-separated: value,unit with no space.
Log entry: 70,A
